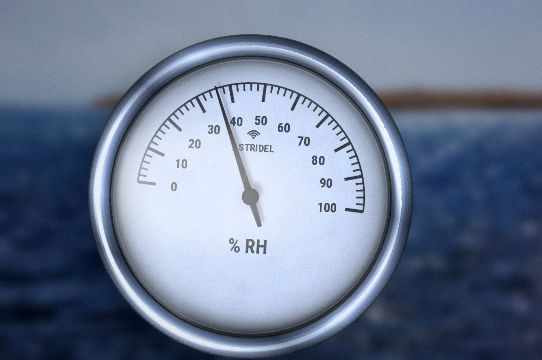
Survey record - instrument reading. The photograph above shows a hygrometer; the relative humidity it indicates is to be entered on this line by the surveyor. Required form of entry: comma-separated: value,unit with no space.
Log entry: 36,%
